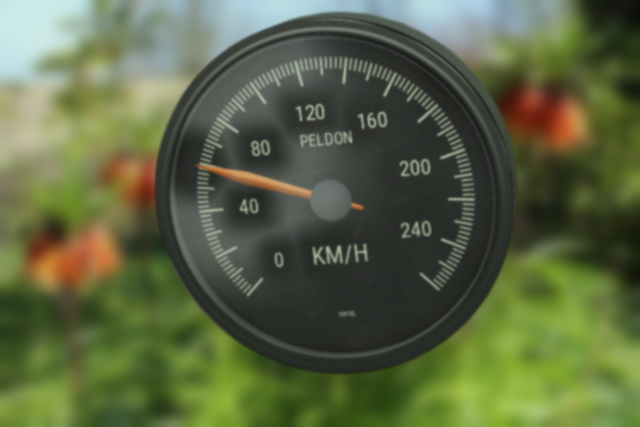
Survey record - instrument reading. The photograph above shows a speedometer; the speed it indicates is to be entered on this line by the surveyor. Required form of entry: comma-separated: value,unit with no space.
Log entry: 60,km/h
